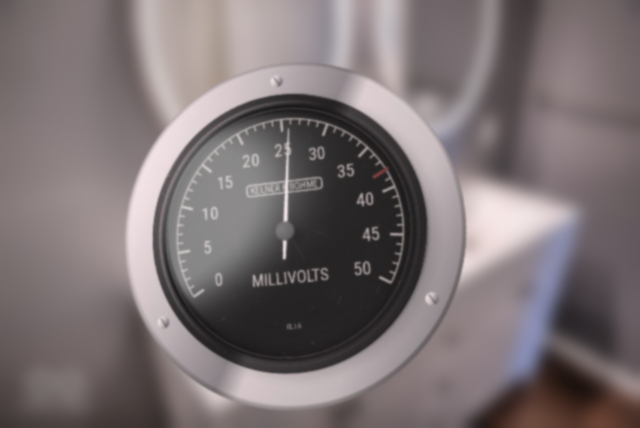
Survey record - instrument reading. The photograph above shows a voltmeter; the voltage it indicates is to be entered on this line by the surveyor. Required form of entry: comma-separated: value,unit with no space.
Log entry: 26,mV
